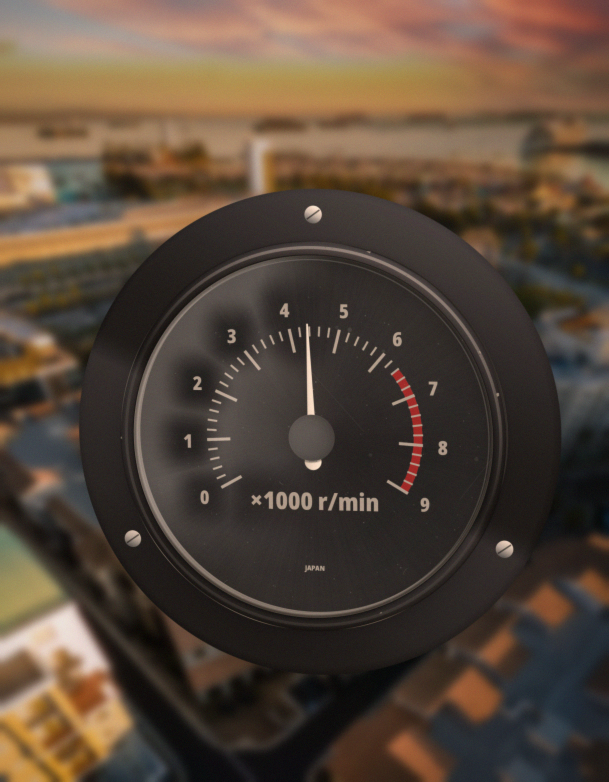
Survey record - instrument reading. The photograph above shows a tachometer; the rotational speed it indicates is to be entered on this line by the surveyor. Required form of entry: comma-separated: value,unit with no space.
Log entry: 4400,rpm
